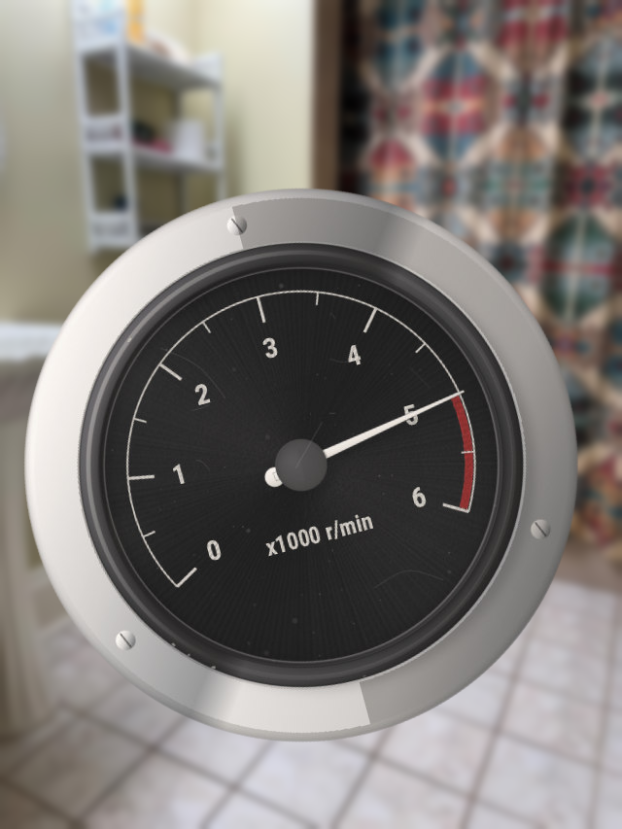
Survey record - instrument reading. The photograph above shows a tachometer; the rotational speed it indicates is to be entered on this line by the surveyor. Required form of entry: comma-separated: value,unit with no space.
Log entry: 5000,rpm
